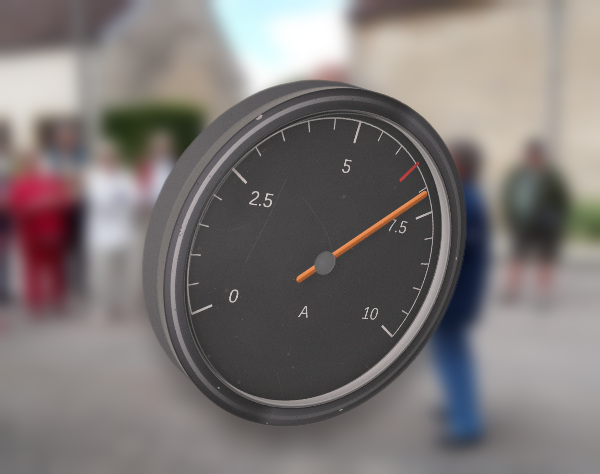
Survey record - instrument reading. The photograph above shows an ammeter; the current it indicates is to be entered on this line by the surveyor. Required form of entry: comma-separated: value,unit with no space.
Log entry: 7,A
